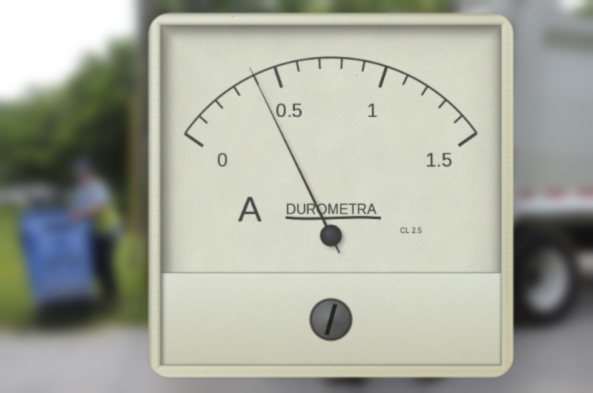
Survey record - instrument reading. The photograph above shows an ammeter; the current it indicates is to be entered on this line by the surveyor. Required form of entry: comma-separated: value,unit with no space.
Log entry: 0.4,A
